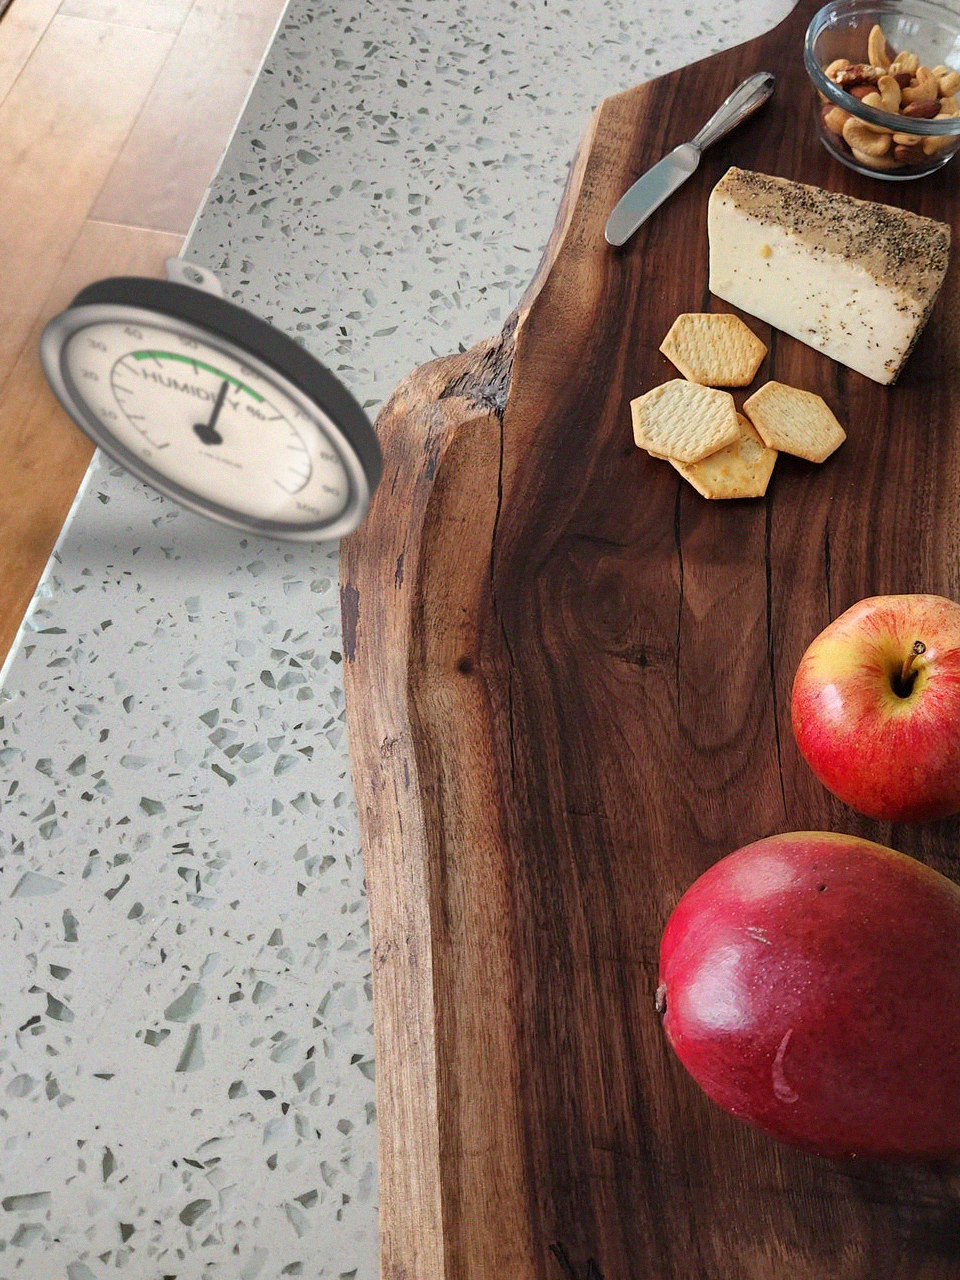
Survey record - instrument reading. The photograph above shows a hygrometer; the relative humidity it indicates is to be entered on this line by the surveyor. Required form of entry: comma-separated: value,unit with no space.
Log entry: 57.5,%
